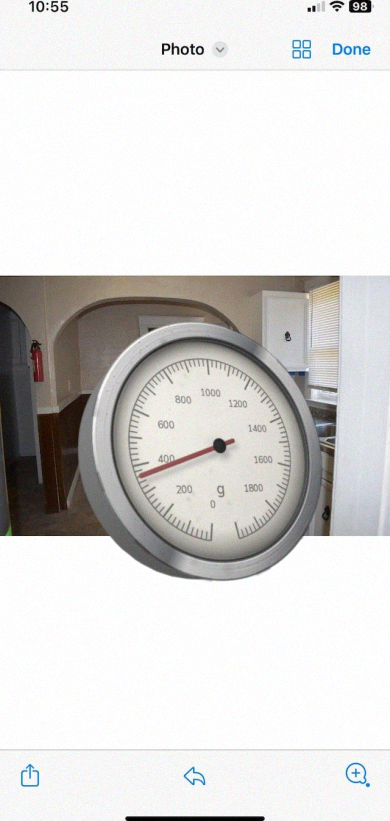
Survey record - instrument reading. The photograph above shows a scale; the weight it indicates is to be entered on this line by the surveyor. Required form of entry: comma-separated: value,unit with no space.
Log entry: 360,g
